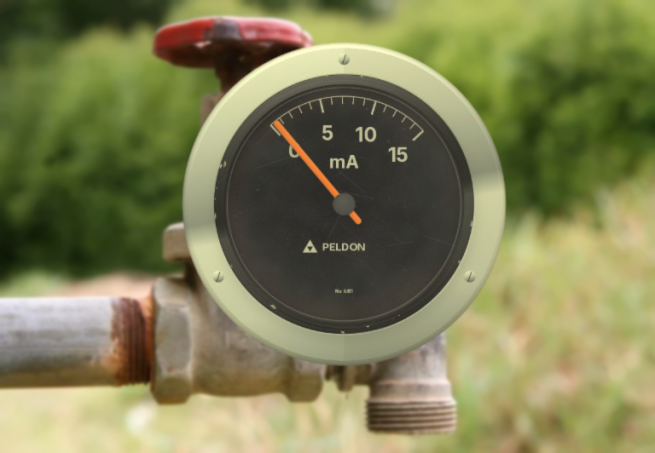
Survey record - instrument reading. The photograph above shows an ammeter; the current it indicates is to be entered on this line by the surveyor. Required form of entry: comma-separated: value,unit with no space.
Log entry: 0.5,mA
